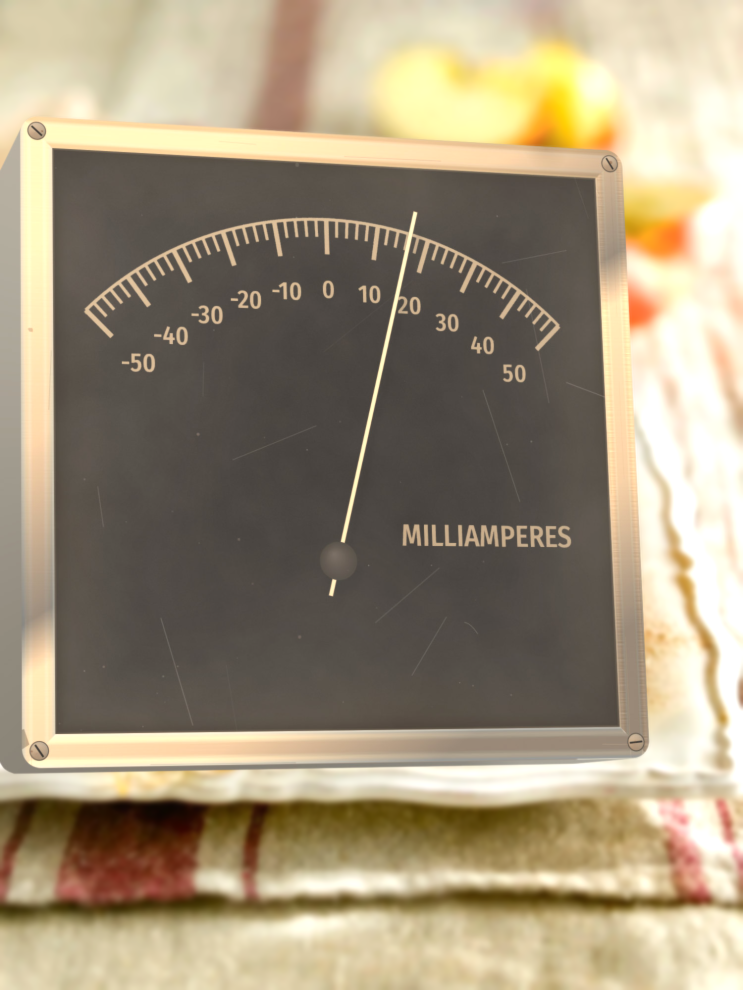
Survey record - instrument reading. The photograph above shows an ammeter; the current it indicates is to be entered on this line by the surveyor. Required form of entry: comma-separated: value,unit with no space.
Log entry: 16,mA
